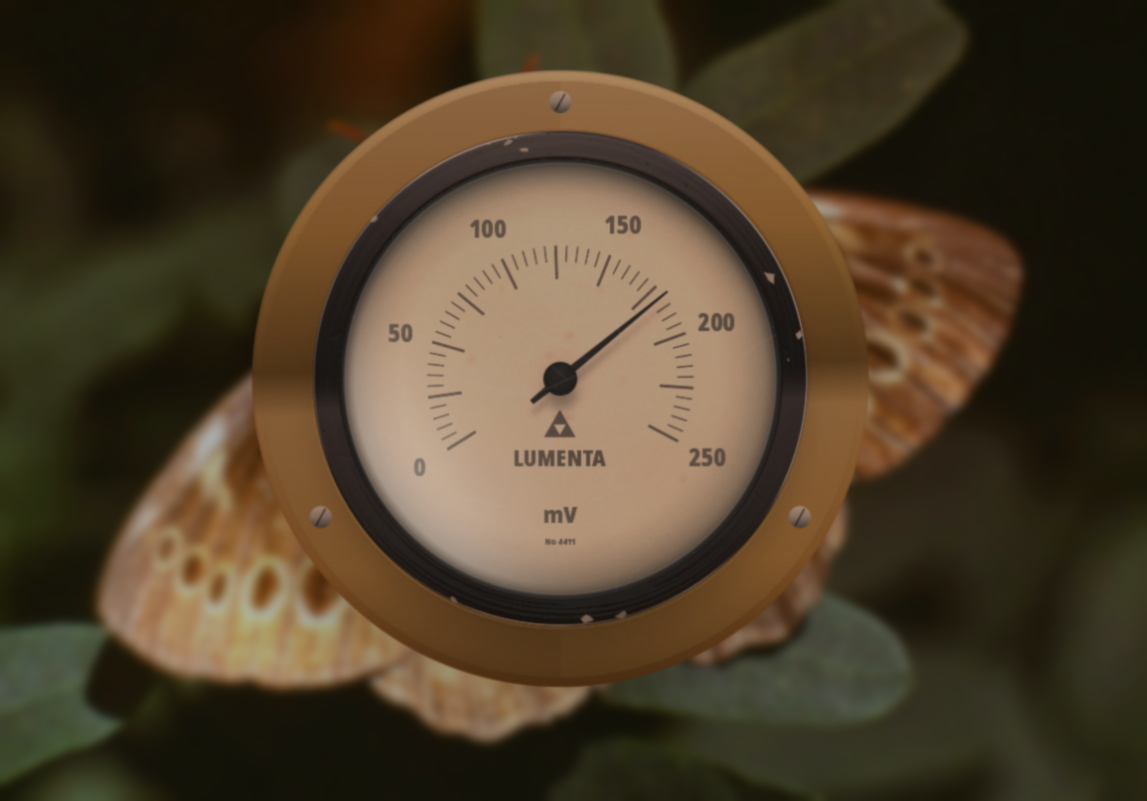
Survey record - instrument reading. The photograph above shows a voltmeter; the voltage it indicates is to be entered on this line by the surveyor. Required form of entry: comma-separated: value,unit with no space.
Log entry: 180,mV
